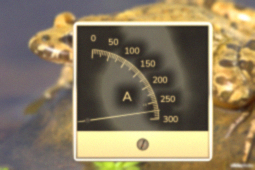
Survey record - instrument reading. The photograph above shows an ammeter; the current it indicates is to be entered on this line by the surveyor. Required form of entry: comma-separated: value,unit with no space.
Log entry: 275,A
